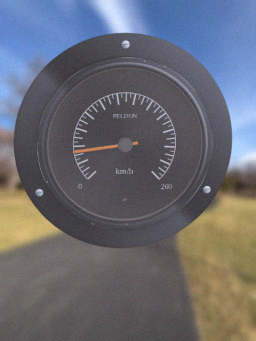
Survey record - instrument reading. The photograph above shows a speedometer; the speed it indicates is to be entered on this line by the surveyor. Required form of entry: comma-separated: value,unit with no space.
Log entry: 35,km/h
